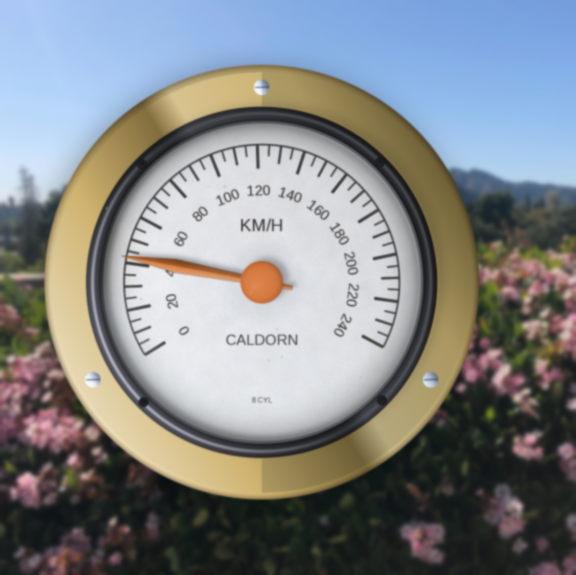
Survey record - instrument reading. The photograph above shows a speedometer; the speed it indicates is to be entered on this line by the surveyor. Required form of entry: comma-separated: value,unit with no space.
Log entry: 42.5,km/h
